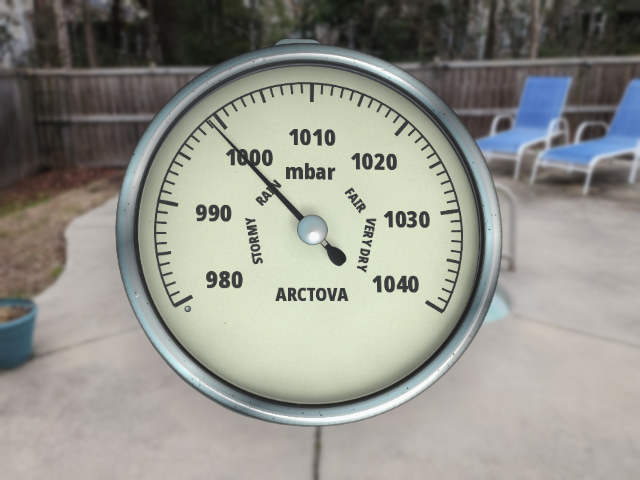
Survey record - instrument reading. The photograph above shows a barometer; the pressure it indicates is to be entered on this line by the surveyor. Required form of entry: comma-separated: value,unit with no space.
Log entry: 999,mbar
